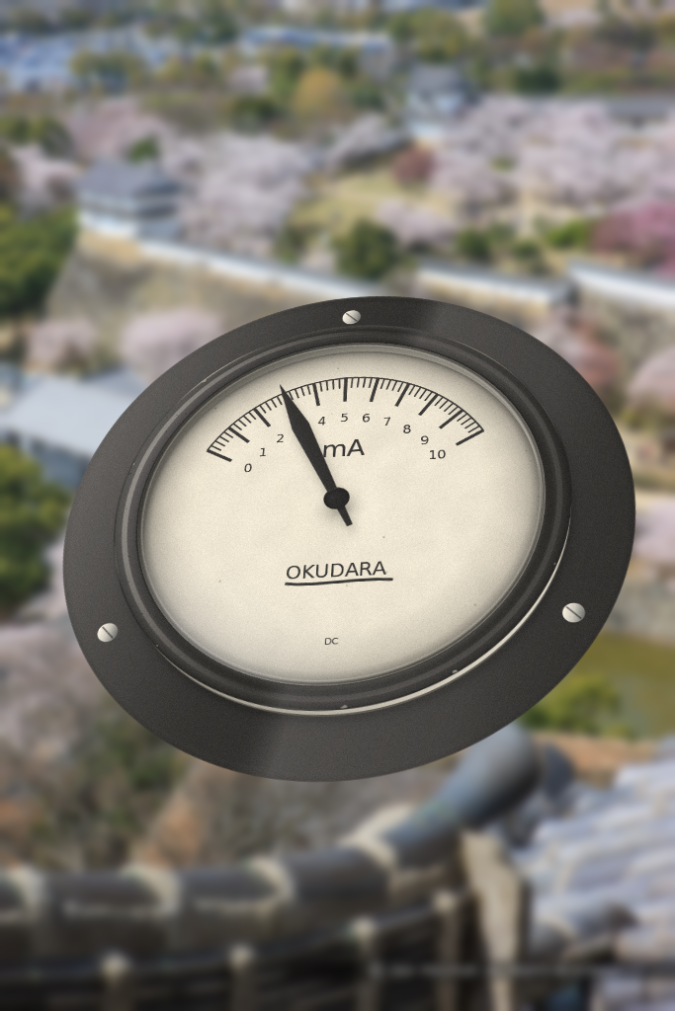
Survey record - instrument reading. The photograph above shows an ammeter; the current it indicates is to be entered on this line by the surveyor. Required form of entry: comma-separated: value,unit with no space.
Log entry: 3,mA
